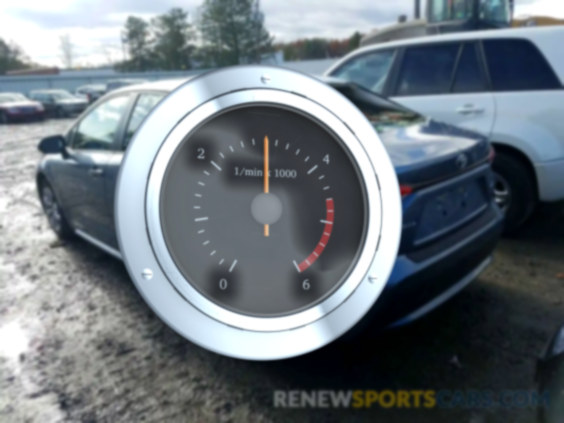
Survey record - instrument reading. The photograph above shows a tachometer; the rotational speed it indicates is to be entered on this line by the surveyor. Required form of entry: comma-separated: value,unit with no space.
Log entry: 3000,rpm
